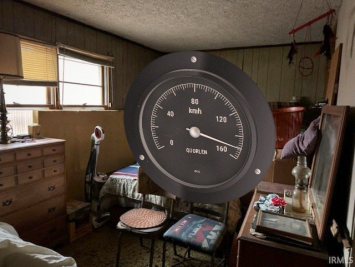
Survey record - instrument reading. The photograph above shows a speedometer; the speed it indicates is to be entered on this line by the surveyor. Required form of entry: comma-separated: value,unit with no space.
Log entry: 150,km/h
